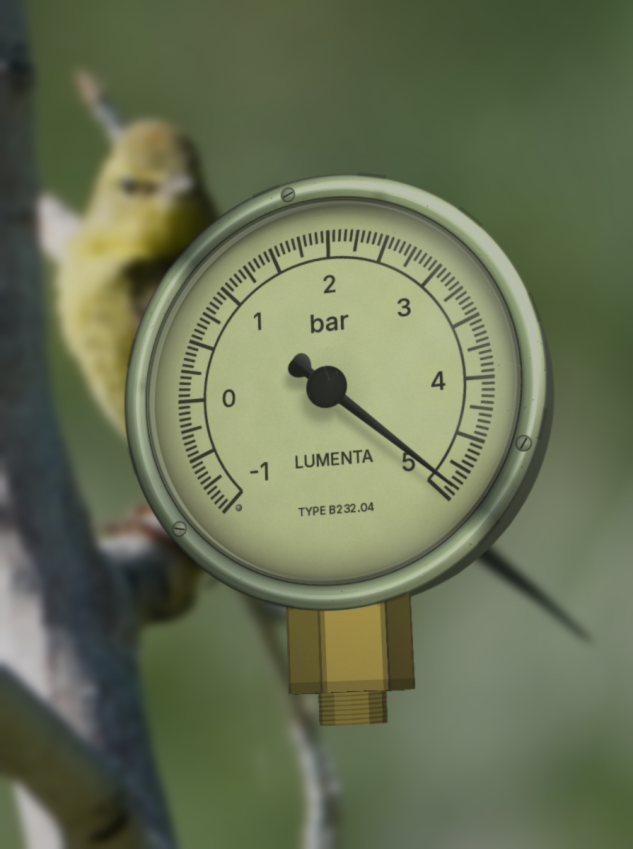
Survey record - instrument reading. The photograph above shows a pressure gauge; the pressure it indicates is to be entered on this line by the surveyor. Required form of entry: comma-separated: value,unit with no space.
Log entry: 4.9,bar
